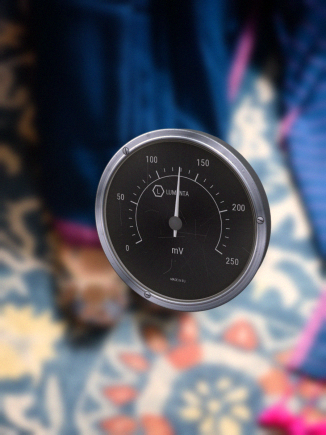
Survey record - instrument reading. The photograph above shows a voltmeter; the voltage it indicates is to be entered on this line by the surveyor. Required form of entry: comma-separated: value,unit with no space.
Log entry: 130,mV
